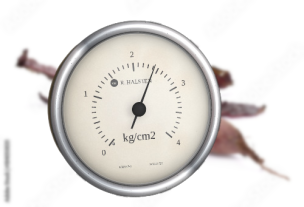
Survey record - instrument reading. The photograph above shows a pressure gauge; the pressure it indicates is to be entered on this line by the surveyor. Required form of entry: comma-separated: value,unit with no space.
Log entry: 2.4,kg/cm²
